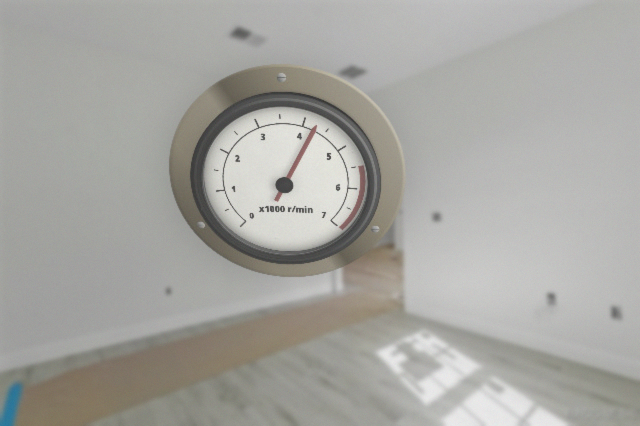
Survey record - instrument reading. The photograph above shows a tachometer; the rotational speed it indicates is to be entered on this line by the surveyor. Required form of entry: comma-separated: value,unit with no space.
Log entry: 4250,rpm
